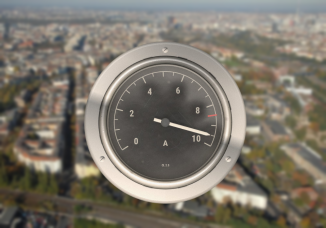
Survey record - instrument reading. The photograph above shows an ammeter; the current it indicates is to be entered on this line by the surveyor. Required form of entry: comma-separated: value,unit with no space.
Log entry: 9.5,A
